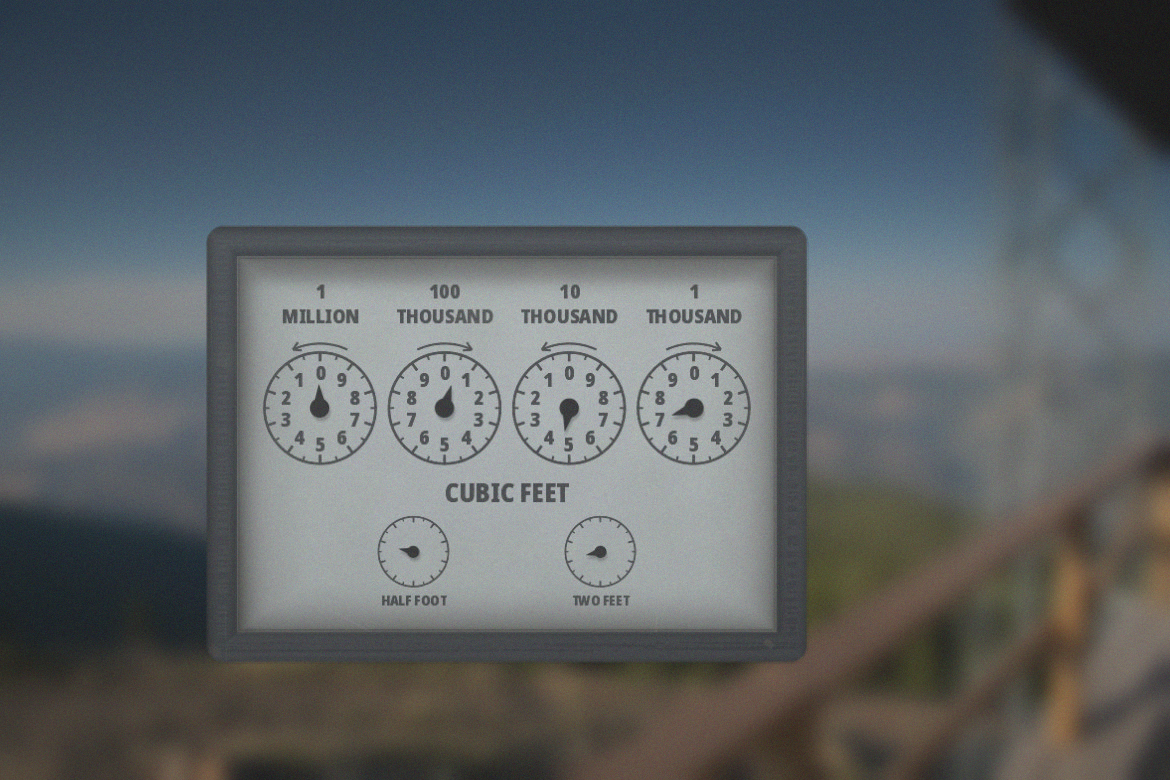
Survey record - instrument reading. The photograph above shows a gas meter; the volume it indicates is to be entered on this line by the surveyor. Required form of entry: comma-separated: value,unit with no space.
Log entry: 4700,ft³
